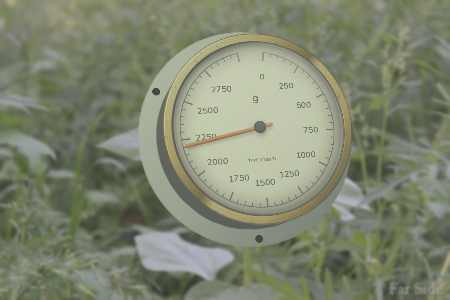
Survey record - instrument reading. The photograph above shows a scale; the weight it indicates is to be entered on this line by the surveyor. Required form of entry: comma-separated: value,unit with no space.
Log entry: 2200,g
